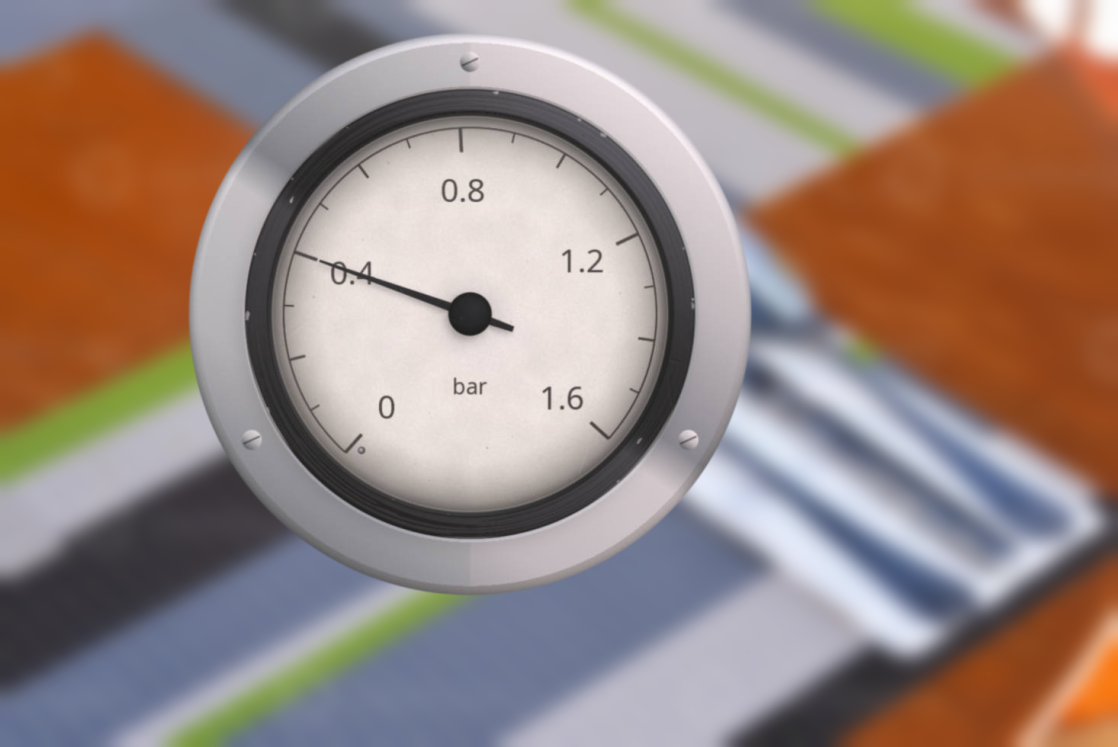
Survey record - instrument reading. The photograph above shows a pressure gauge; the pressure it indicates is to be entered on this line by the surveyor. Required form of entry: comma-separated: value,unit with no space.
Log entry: 0.4,bar
